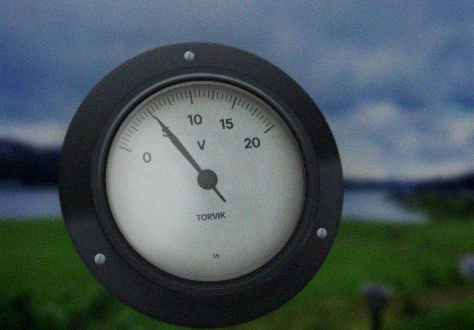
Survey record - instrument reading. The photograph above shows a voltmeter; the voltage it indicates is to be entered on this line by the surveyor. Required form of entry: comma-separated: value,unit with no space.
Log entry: 5,V
